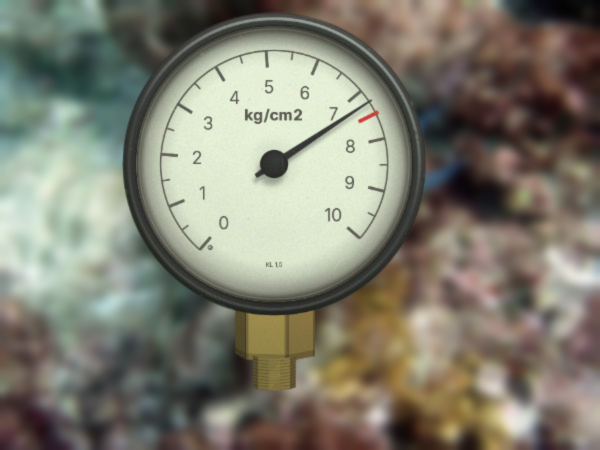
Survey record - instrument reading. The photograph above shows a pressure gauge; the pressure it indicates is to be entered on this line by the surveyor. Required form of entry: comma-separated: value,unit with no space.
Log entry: 7.25,kg/cm²
